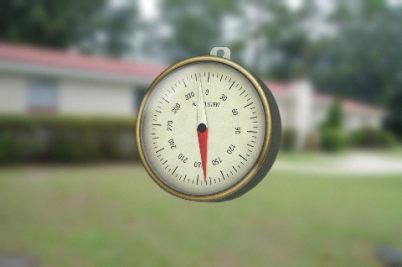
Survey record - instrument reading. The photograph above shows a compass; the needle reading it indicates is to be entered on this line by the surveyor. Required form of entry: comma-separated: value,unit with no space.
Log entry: 170,°
